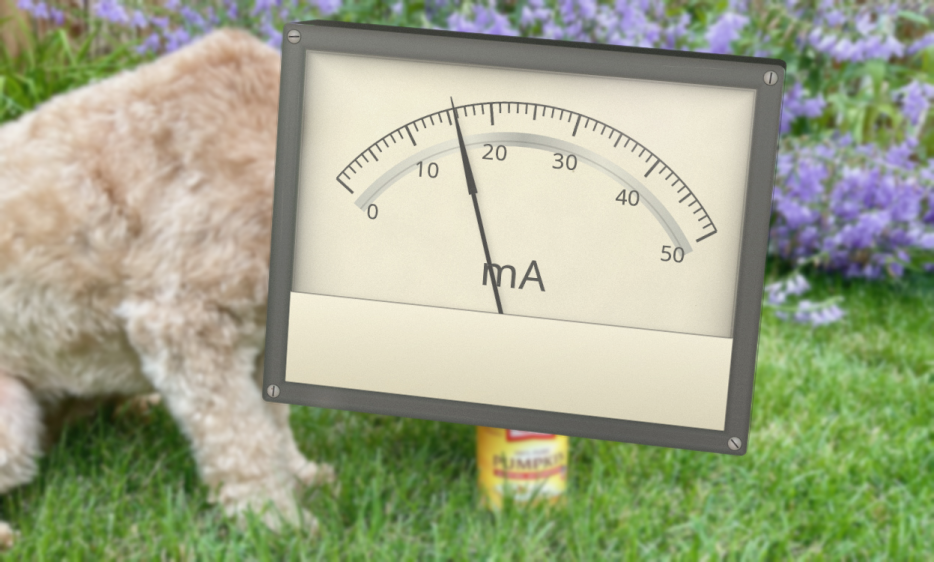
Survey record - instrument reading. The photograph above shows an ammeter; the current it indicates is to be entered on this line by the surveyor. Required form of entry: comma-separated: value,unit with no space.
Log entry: 16,mA
